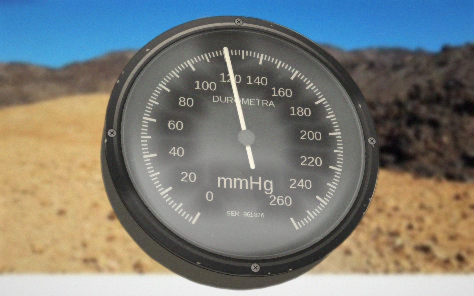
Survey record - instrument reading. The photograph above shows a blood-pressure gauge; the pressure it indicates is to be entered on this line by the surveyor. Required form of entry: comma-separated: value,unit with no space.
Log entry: 120,mmHg
